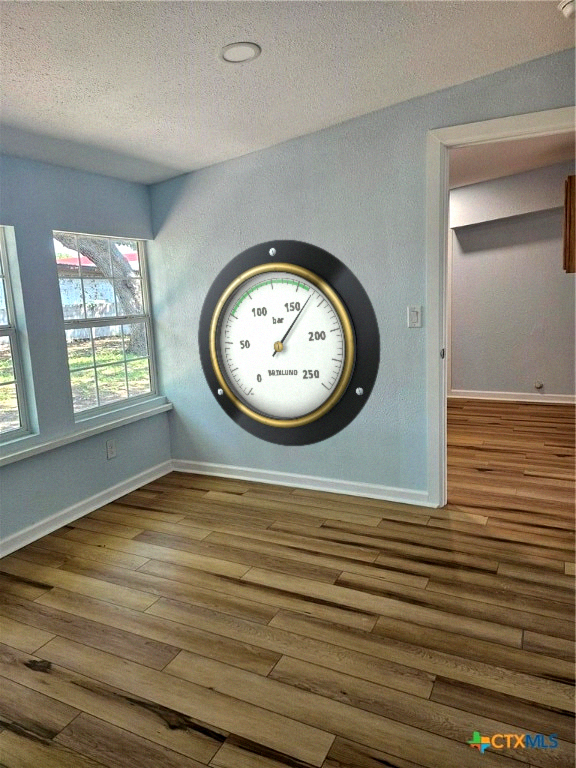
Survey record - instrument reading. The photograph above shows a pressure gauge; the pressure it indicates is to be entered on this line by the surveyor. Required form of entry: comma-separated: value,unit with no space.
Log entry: 165,bar
